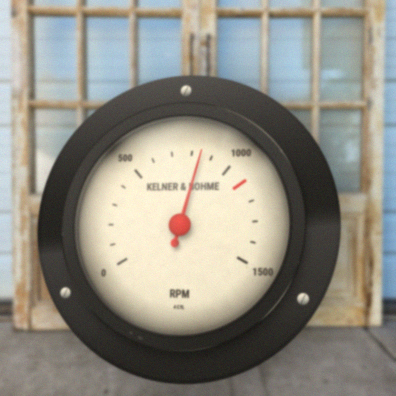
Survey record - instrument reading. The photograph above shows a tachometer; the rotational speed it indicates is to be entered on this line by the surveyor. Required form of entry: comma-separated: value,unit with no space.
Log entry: 850,rpm
